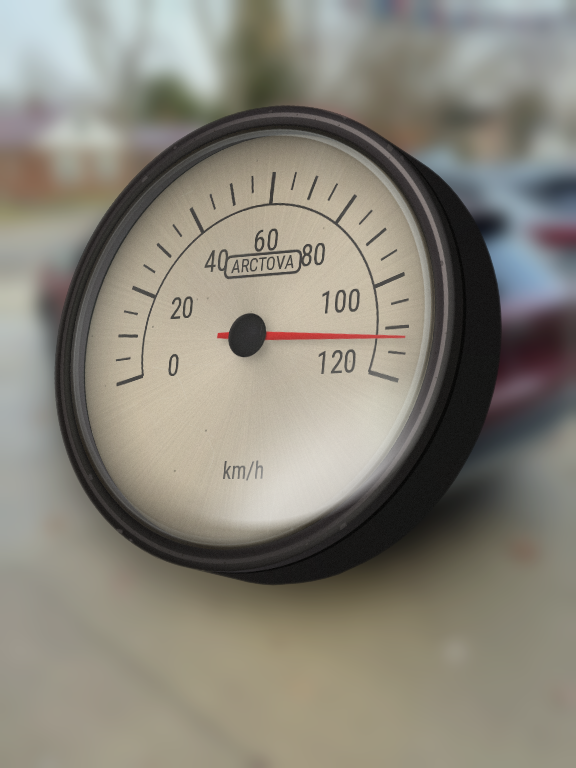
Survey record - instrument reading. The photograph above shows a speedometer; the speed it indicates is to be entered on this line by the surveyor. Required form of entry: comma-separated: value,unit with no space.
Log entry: 112.5,km/h
